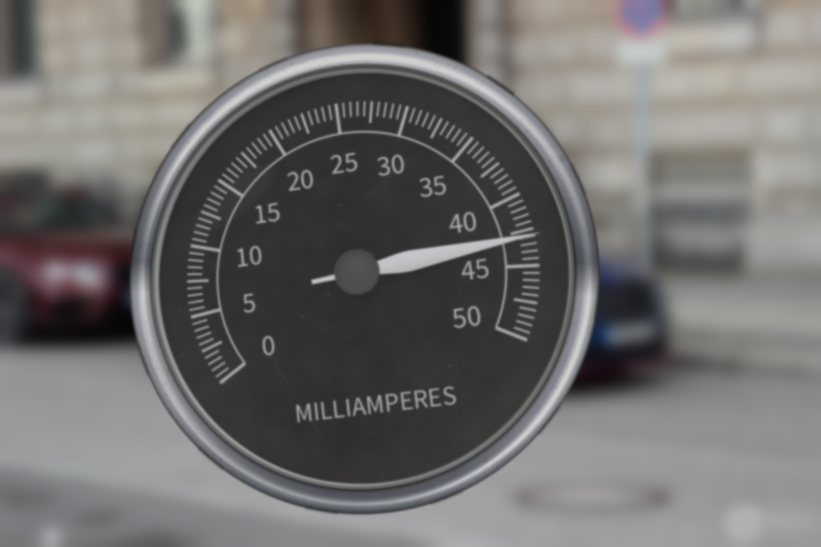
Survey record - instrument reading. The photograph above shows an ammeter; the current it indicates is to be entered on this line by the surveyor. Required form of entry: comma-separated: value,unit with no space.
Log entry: 43,mA
